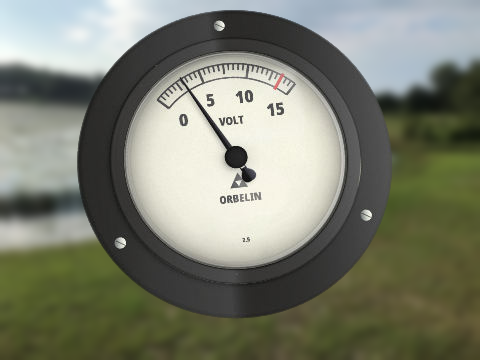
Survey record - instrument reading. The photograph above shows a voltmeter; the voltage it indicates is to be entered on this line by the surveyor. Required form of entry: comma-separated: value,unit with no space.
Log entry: 3,V
